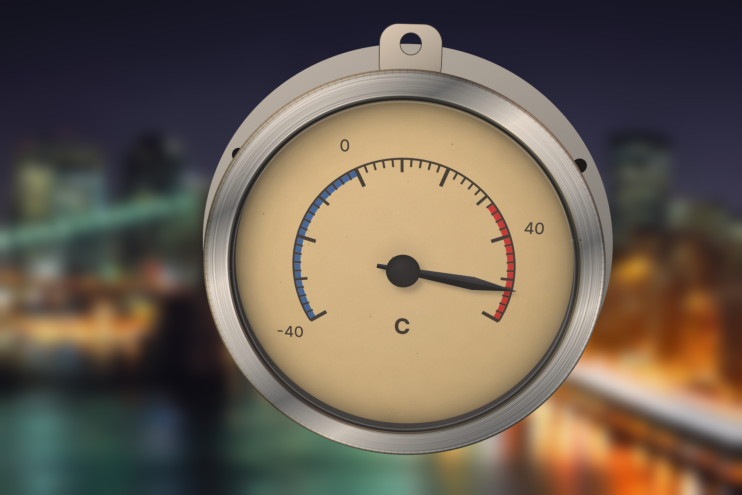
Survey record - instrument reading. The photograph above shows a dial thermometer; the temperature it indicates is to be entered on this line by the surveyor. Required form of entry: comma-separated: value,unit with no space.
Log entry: 52,°C
